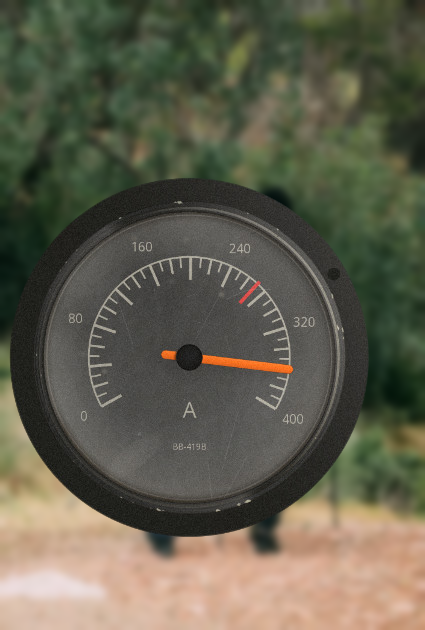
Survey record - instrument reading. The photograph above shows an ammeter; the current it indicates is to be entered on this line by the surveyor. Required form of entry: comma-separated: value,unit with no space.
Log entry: 360,A
